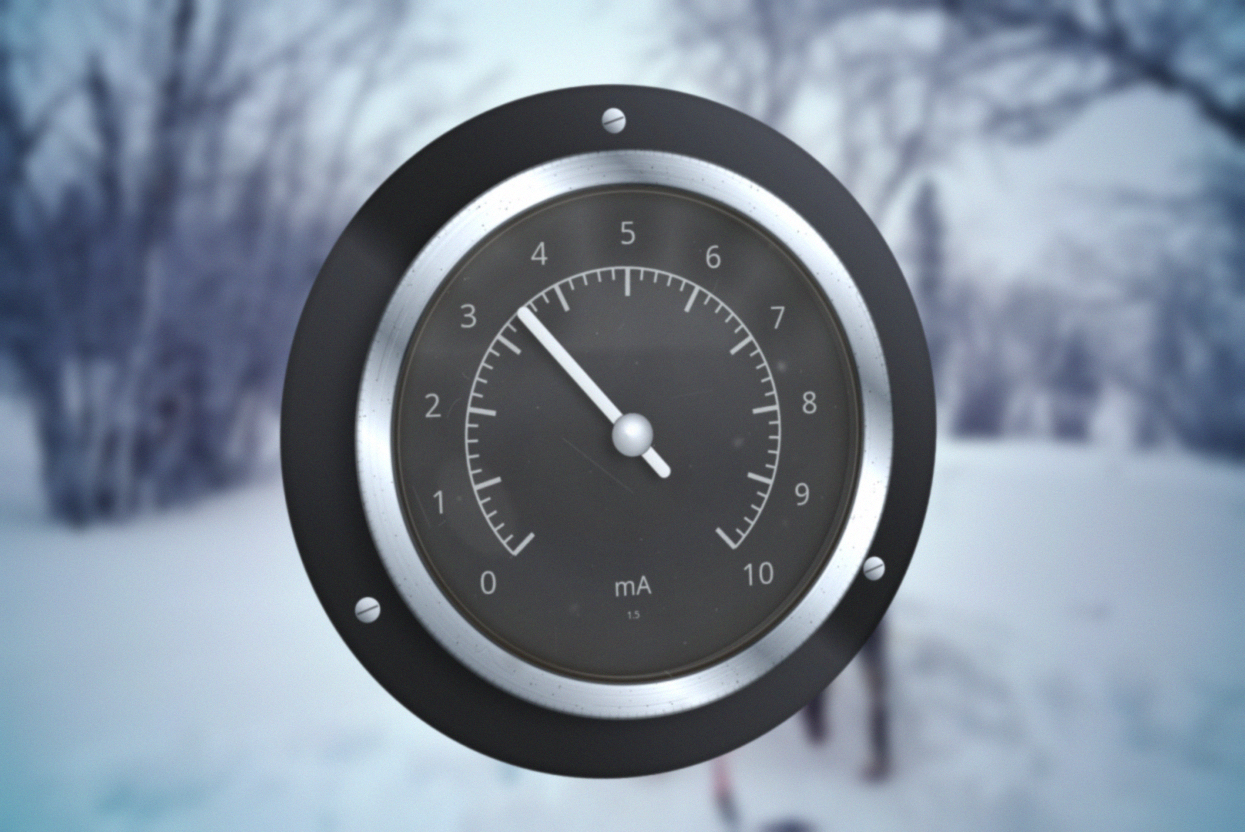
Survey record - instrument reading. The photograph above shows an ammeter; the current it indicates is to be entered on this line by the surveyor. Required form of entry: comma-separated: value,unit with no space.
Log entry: 3.4,mA
